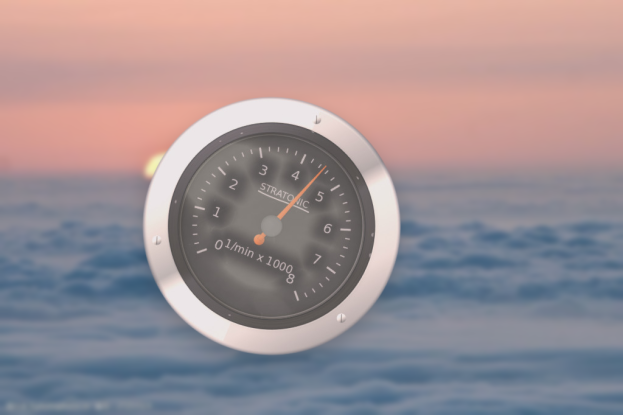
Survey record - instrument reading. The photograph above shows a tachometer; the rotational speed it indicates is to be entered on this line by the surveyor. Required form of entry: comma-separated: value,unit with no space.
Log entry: 4500,rpm
